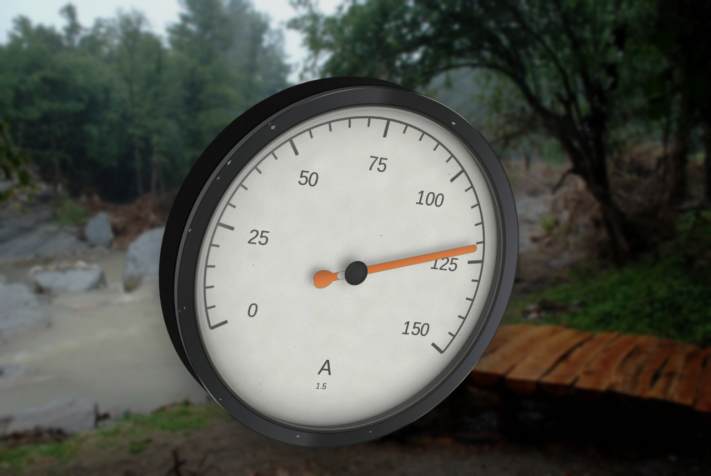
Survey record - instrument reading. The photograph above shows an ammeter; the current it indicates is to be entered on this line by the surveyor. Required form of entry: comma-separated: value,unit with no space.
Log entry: 120,A
